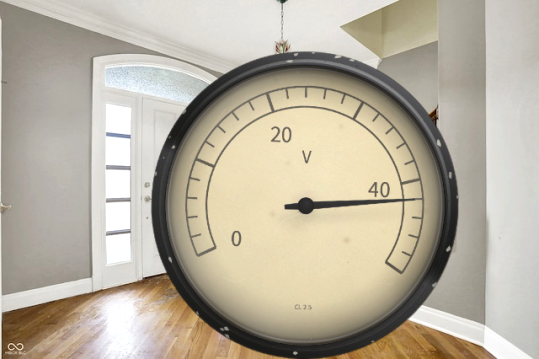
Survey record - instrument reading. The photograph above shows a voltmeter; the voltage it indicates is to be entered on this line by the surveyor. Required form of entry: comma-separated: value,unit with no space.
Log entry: 42,V
